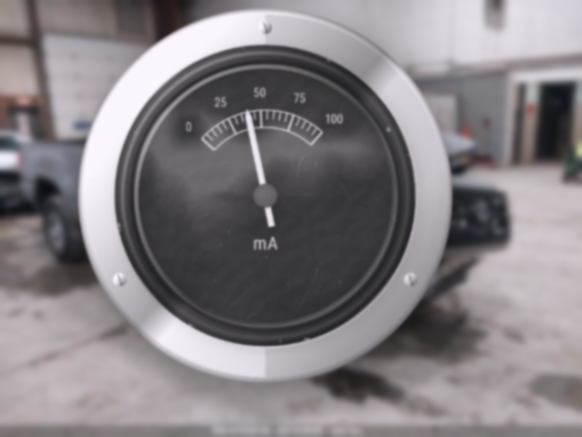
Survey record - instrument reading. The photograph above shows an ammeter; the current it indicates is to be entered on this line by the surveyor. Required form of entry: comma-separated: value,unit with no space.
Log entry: 40,mA
